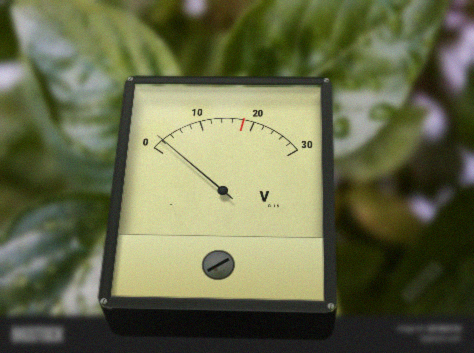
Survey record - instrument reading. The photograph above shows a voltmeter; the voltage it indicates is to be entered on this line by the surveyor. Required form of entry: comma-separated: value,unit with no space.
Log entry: 2,V
